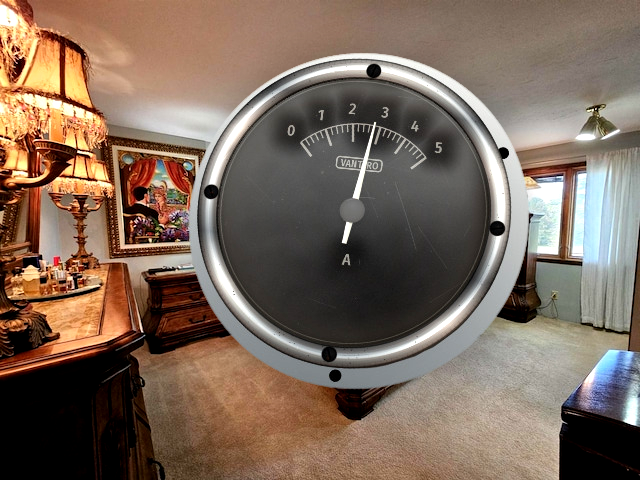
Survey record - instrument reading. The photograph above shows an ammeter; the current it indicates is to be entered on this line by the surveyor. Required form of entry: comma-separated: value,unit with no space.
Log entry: 2.8,A
